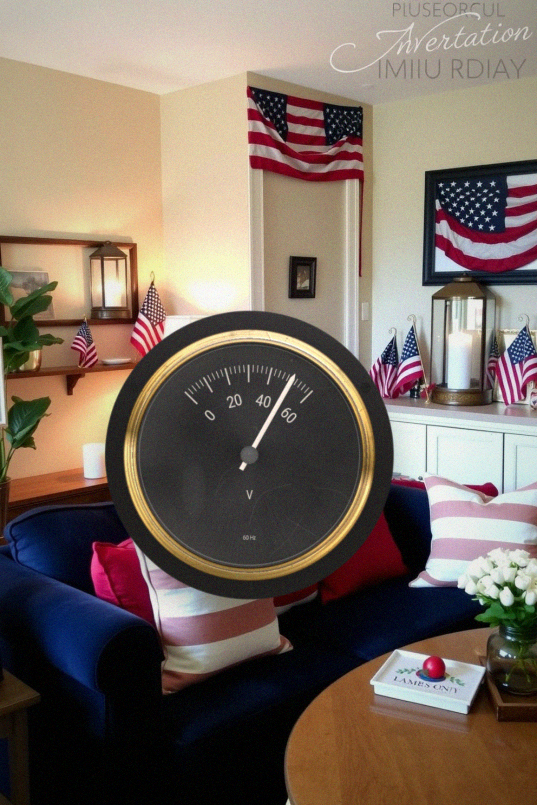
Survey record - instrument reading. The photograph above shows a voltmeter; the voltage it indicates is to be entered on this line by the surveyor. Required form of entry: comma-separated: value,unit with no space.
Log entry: 50,V
